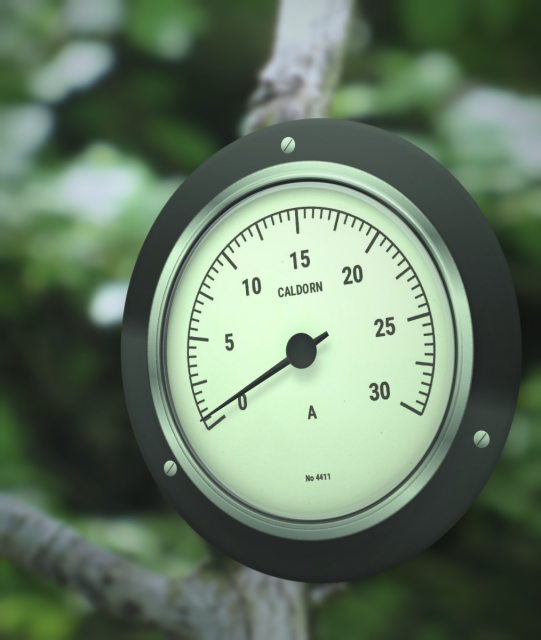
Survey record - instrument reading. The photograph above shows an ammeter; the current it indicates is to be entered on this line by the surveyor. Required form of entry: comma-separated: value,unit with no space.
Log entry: 0.5,A
